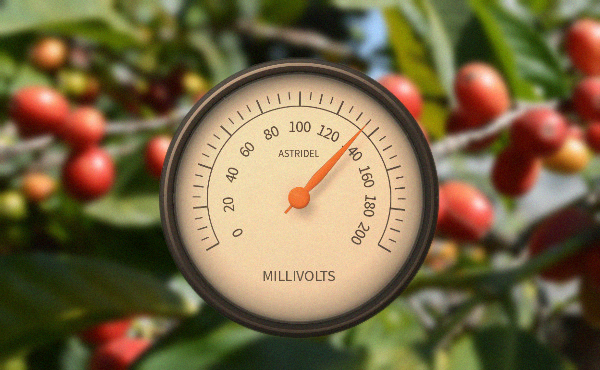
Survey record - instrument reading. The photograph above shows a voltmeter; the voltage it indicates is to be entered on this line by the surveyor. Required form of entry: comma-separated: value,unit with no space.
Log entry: 135,mV
